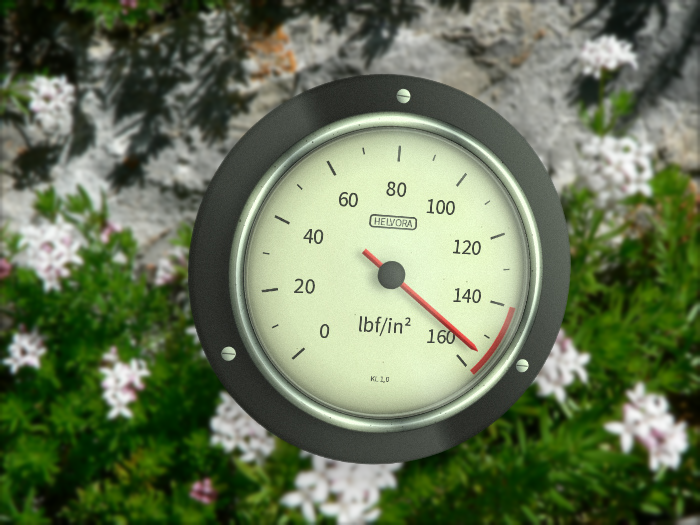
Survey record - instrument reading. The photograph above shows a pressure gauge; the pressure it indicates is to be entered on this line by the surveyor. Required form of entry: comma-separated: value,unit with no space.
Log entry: 155,psi
